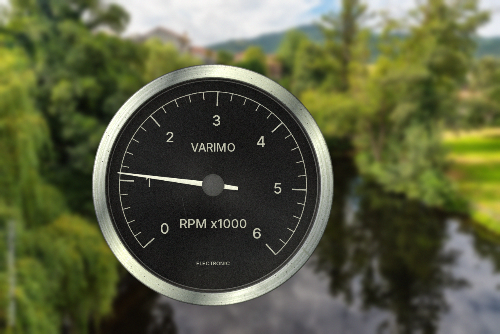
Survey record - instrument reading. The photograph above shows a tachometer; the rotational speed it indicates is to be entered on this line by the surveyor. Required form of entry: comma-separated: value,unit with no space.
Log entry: 1100,rpm
